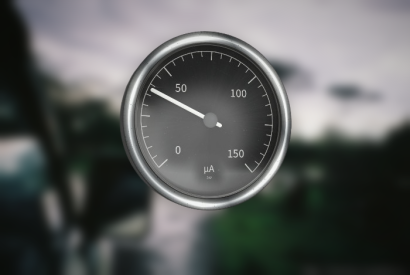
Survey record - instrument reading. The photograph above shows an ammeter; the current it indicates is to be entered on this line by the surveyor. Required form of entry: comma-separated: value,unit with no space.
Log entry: 37.5,µA
